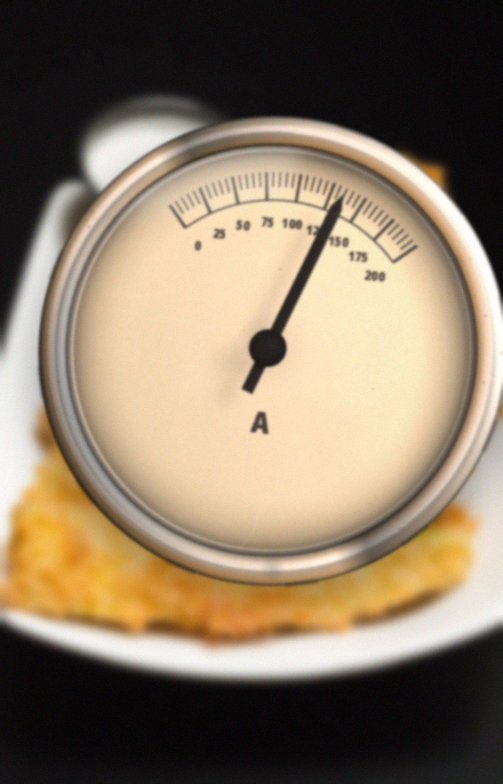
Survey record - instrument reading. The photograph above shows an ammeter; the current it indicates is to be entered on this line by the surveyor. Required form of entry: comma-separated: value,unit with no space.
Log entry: 135,A
